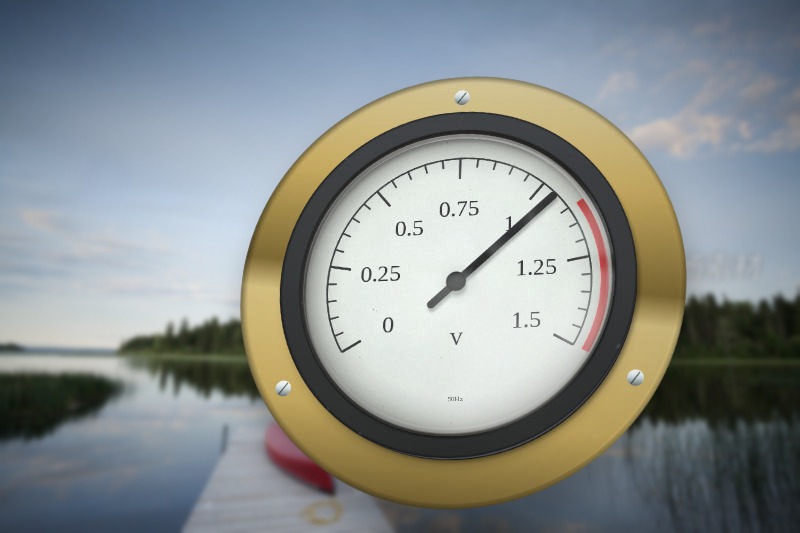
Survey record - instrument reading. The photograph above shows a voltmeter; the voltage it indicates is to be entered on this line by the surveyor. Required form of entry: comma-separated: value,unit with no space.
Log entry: 1.05,V
